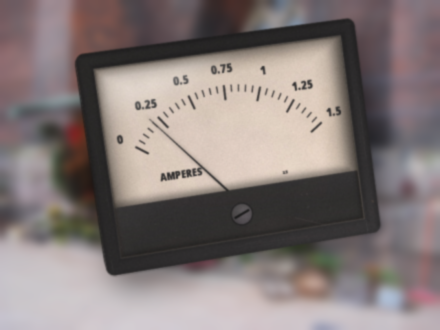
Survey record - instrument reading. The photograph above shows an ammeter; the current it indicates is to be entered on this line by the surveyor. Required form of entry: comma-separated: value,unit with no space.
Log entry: 0.2,A
